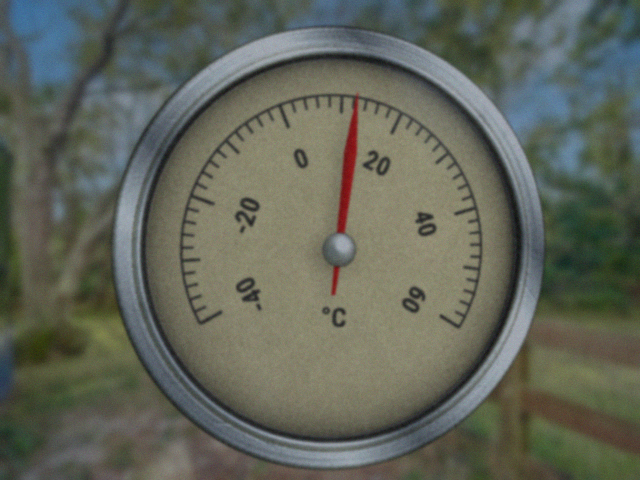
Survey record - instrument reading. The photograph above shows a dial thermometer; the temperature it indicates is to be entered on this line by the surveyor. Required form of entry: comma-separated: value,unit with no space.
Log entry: 12,°C
